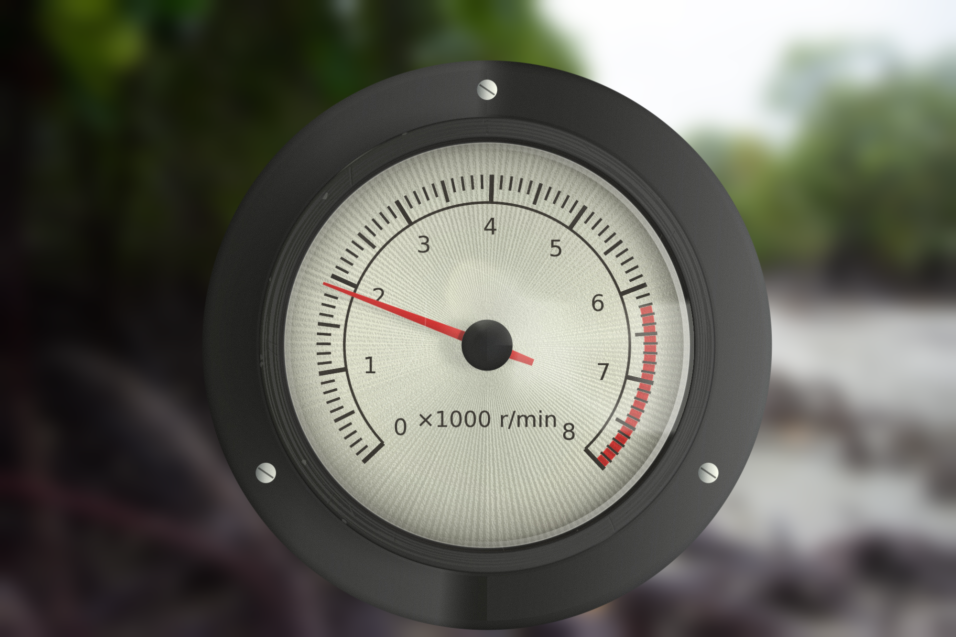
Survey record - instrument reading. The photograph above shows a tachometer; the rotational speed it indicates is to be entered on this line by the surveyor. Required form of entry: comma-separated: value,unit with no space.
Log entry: 1900,rpm
